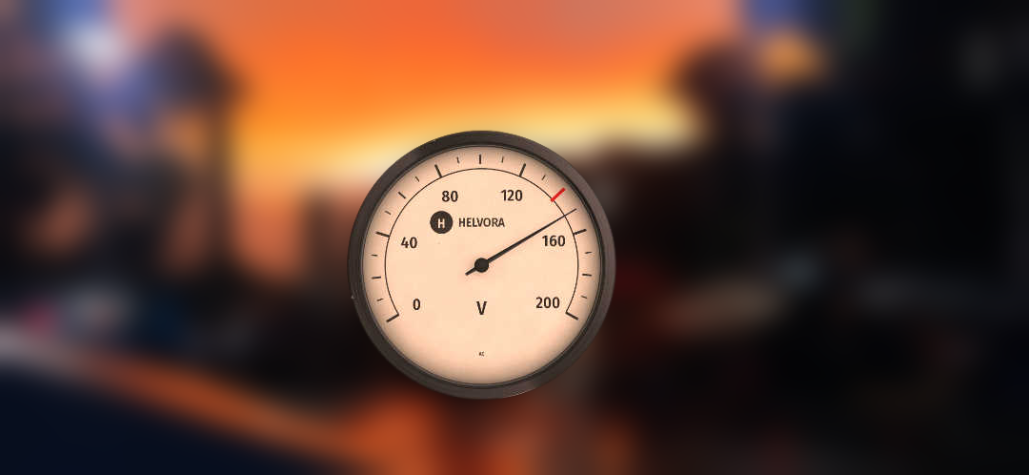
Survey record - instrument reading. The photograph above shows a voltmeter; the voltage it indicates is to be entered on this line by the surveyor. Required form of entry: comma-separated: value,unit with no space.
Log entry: 150,V
